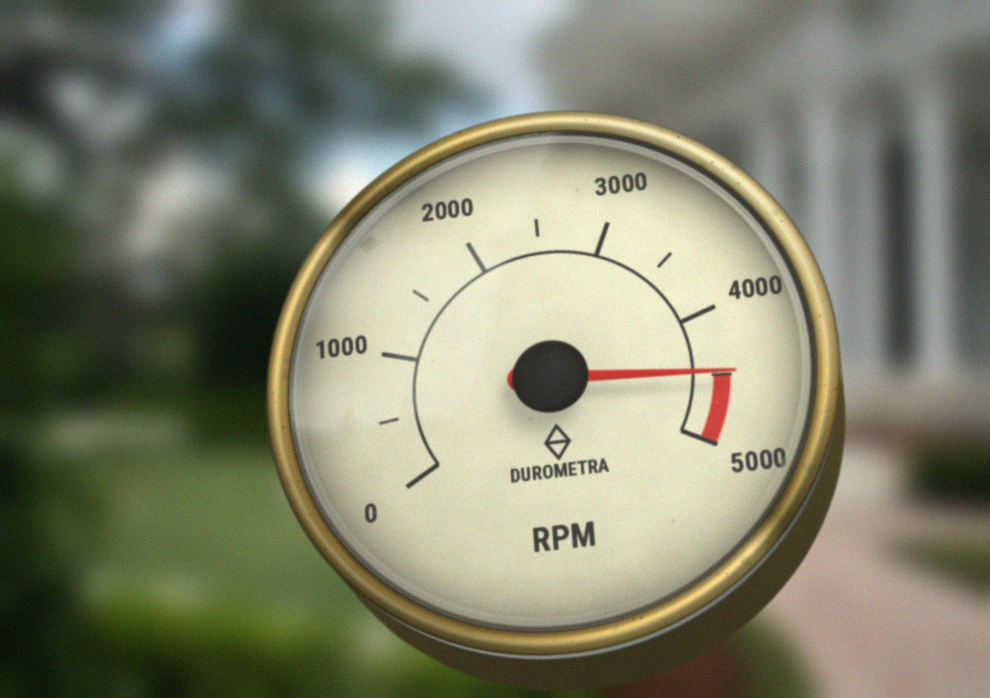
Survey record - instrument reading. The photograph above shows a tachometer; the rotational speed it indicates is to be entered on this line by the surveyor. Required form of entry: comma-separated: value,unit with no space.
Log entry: 4500,rpm
